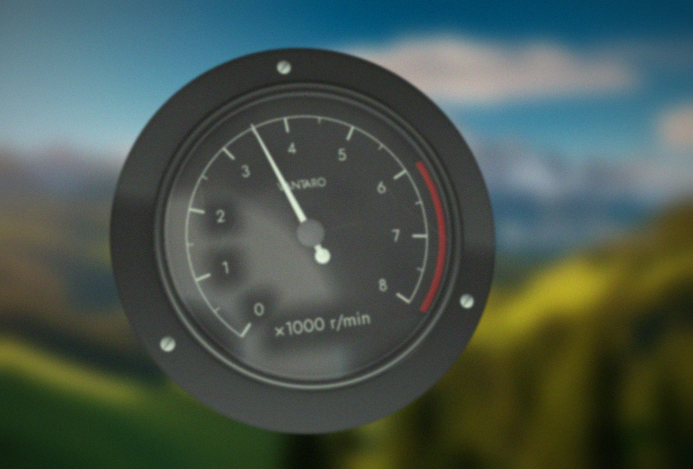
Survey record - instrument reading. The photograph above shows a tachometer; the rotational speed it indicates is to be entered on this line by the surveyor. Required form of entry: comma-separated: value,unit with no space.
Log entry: 3500,rpm
